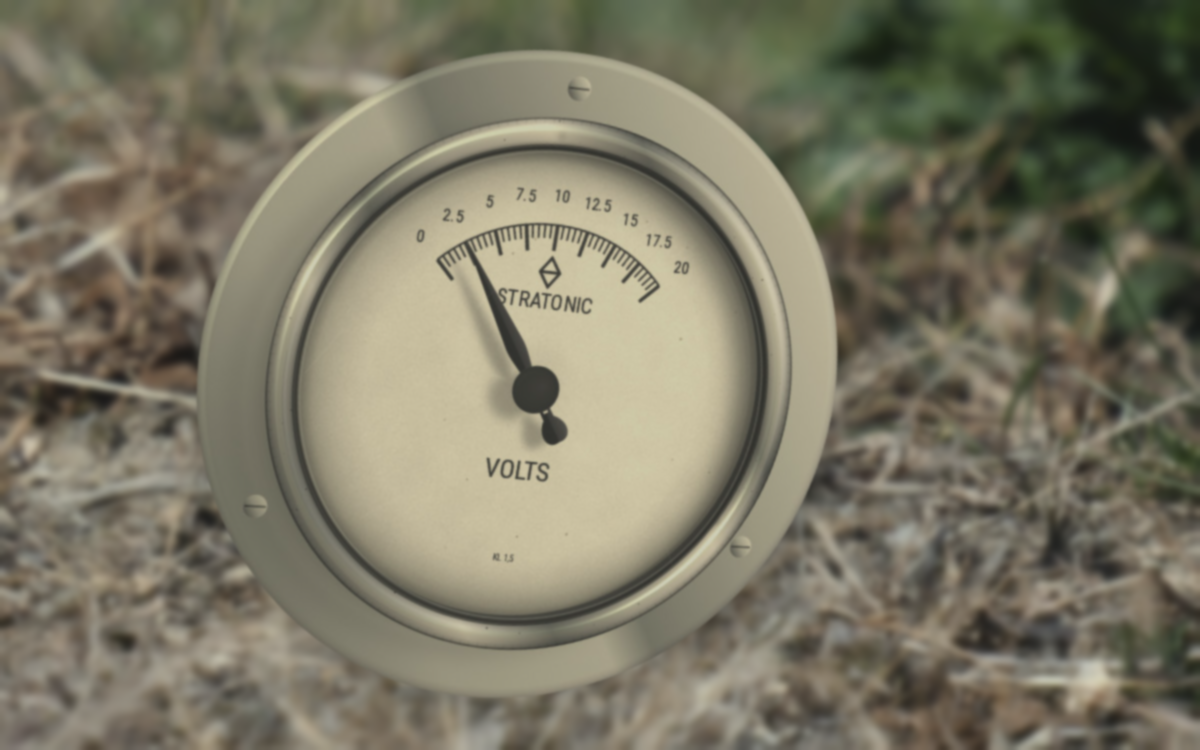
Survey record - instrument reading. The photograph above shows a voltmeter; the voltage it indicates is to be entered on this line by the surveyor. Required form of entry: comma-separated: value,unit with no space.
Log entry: 2.5,V
